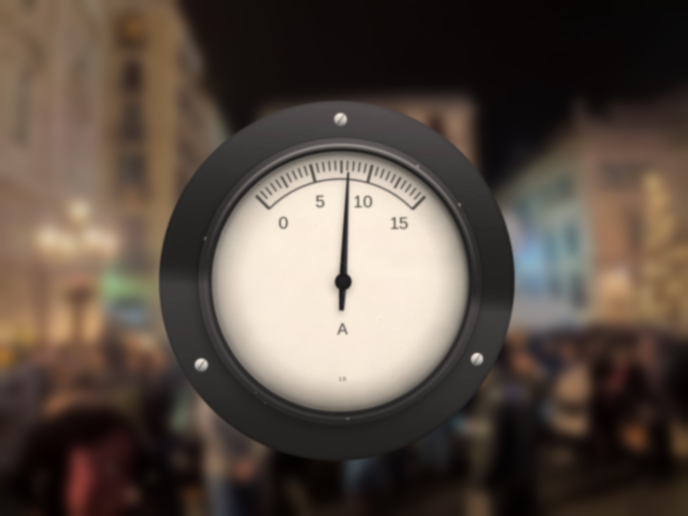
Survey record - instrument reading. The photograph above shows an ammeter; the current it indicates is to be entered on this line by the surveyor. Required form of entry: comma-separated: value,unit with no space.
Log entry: 8,A
